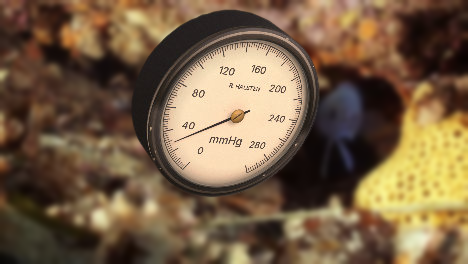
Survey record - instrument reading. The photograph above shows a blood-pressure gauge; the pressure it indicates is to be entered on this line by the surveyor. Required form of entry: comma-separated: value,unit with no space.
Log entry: 30,mmHg
